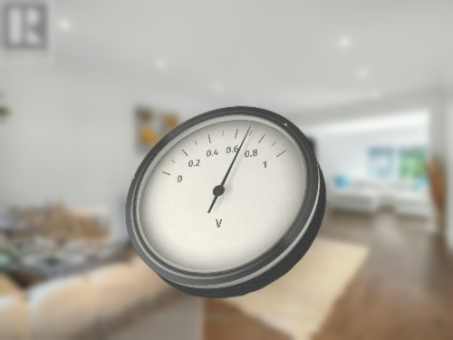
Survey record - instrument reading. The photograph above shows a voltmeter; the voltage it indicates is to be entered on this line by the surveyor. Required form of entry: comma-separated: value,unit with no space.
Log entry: 0.7,V
